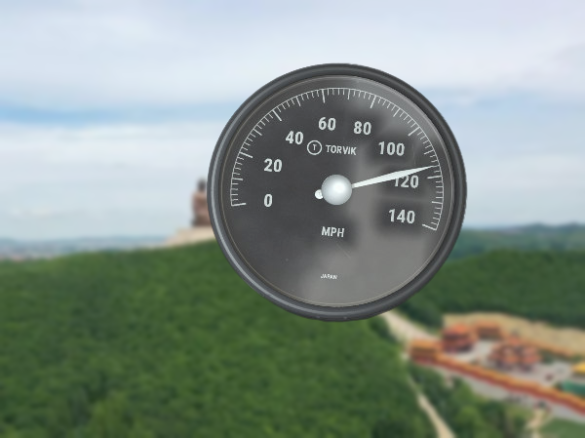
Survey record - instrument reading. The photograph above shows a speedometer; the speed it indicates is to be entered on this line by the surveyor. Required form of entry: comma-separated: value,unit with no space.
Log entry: 116,mph
